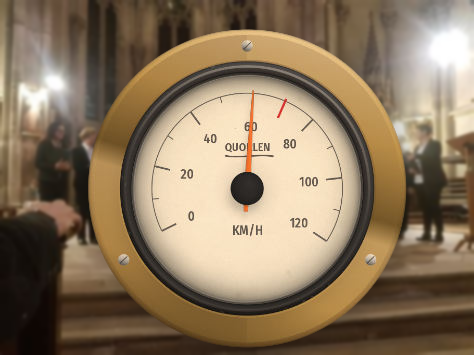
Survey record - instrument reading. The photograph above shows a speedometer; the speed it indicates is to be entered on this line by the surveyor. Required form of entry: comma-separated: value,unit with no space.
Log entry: 60,km/h
